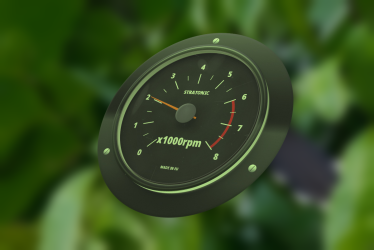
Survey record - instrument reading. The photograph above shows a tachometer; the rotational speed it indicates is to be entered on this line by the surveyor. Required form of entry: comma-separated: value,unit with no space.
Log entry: 2000,rpm
